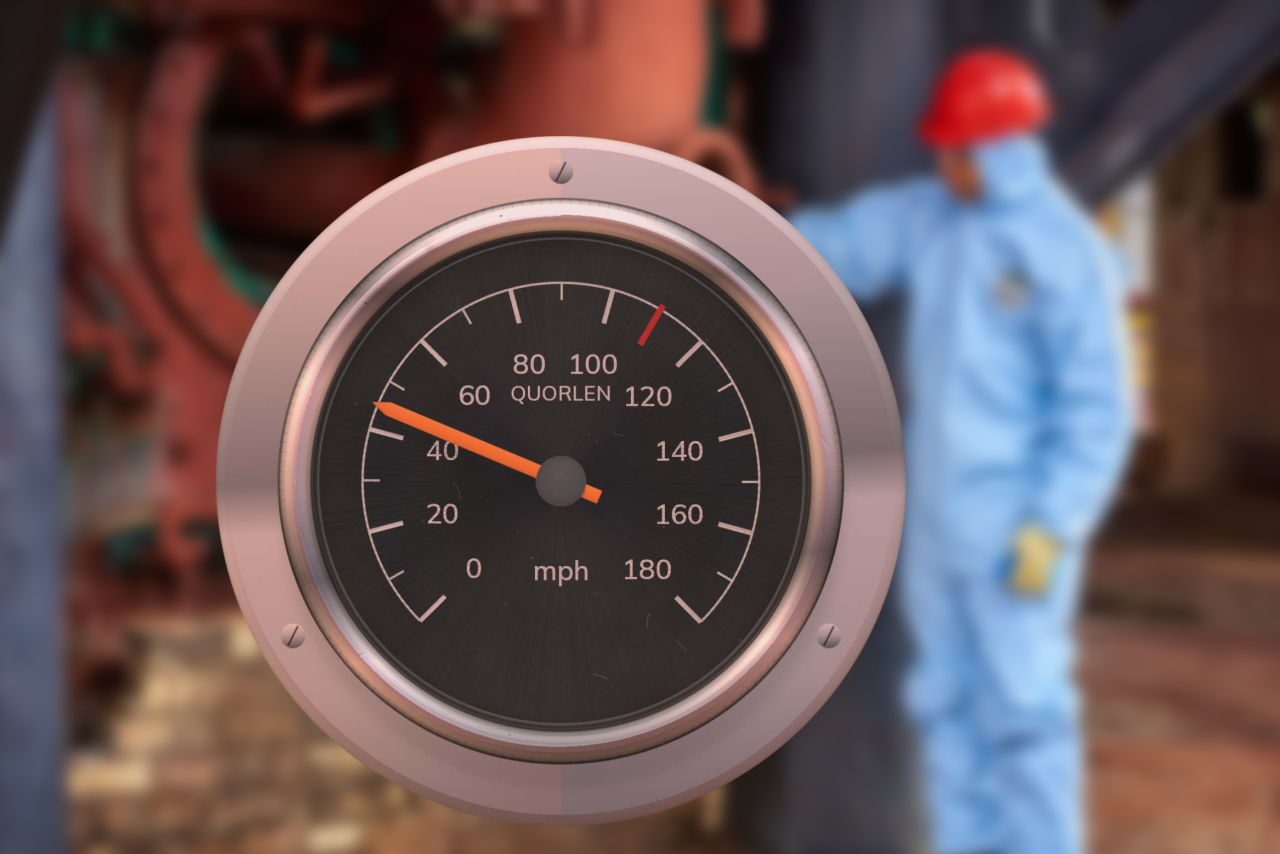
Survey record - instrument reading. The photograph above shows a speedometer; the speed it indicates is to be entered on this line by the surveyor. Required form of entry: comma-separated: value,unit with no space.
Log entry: 45,mph
